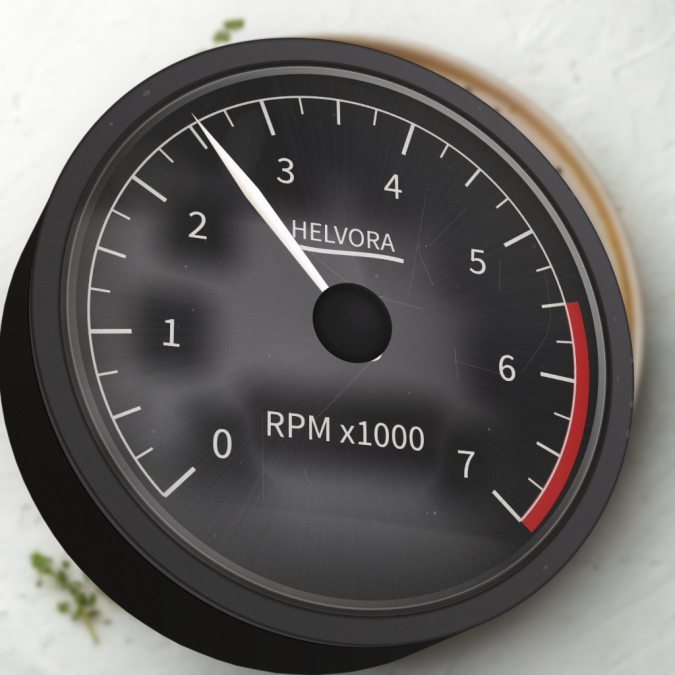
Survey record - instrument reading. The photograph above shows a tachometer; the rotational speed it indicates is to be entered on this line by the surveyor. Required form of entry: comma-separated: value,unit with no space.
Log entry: 2500,rpm
